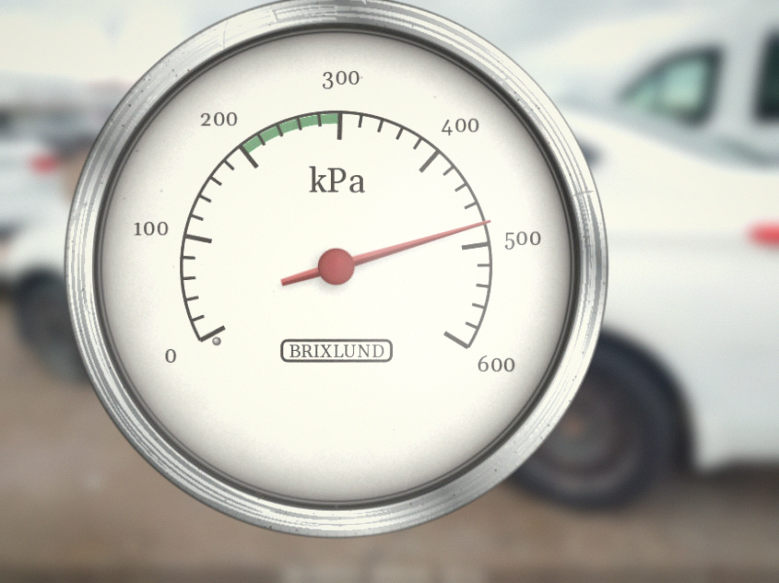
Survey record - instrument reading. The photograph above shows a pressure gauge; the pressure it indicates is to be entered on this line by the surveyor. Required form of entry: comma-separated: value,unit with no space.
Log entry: 480,kPa
